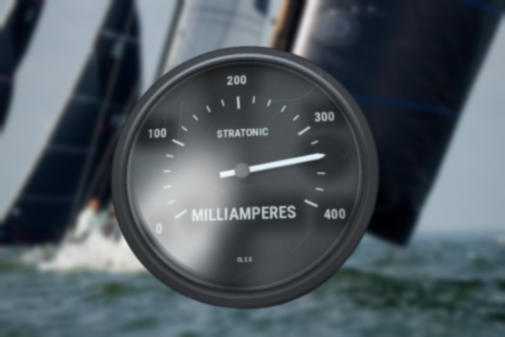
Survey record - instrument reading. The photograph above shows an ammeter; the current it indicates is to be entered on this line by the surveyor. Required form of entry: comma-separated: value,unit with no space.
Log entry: 340,mA
